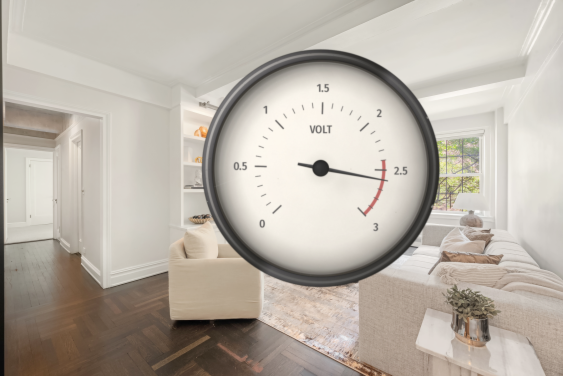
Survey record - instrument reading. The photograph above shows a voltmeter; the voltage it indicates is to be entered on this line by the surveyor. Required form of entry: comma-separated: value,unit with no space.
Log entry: 2.6,V
